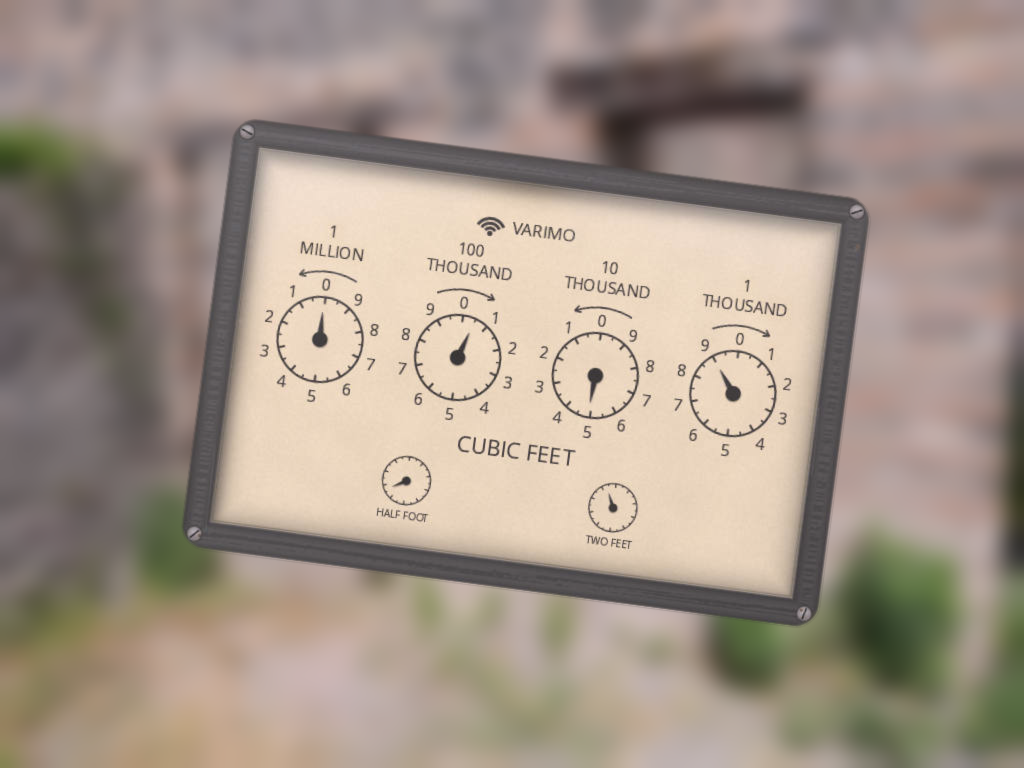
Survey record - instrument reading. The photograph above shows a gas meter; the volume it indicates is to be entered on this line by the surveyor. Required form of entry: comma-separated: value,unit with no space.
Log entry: 4900,ft³
